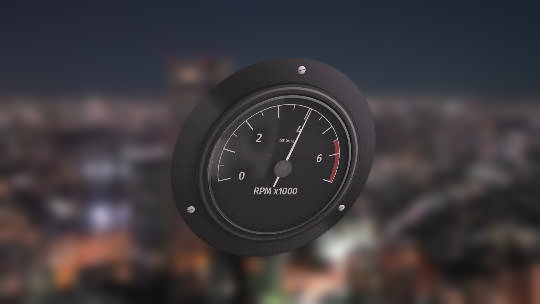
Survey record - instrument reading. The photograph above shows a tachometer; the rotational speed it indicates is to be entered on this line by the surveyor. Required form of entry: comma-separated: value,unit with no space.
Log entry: 4000,rpm
